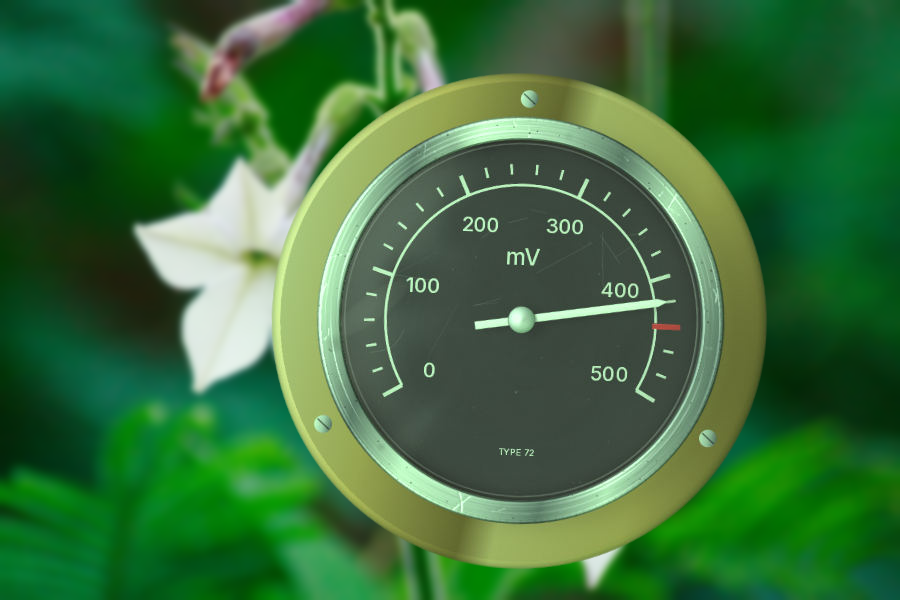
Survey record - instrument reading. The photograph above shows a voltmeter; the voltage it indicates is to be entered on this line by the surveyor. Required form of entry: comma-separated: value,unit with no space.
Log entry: 420,mV
